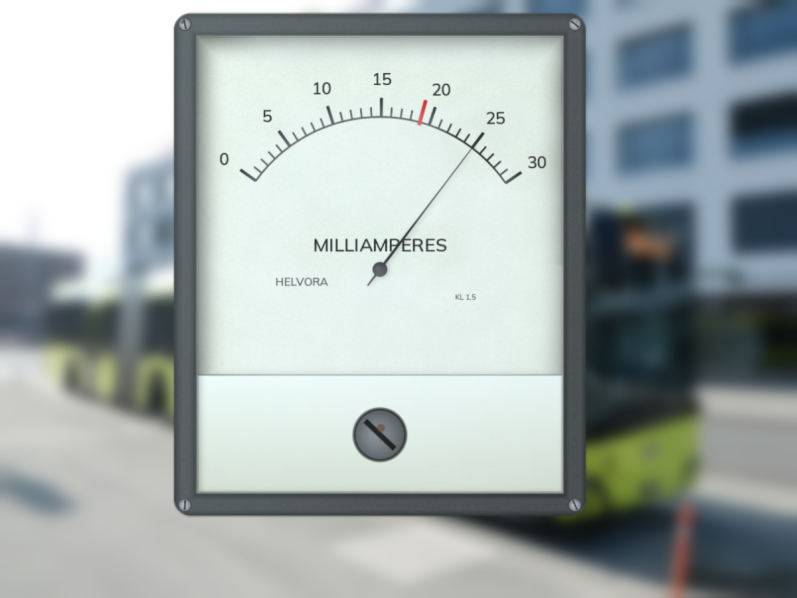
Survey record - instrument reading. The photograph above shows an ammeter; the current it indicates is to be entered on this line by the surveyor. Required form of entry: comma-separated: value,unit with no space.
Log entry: 25,mA
